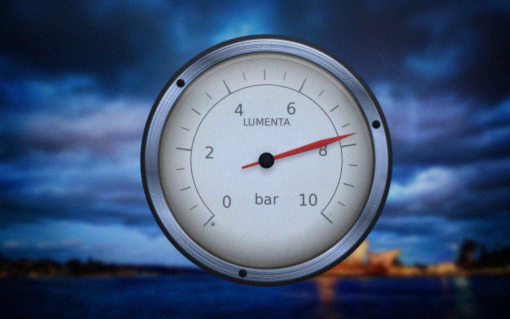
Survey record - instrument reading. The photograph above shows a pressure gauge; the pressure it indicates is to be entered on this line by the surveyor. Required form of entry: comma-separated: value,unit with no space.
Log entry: 7.75,bar
